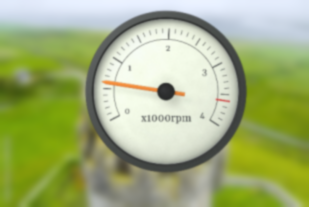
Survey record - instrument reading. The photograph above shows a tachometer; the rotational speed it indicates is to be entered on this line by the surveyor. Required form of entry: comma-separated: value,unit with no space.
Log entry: 600,rpm
